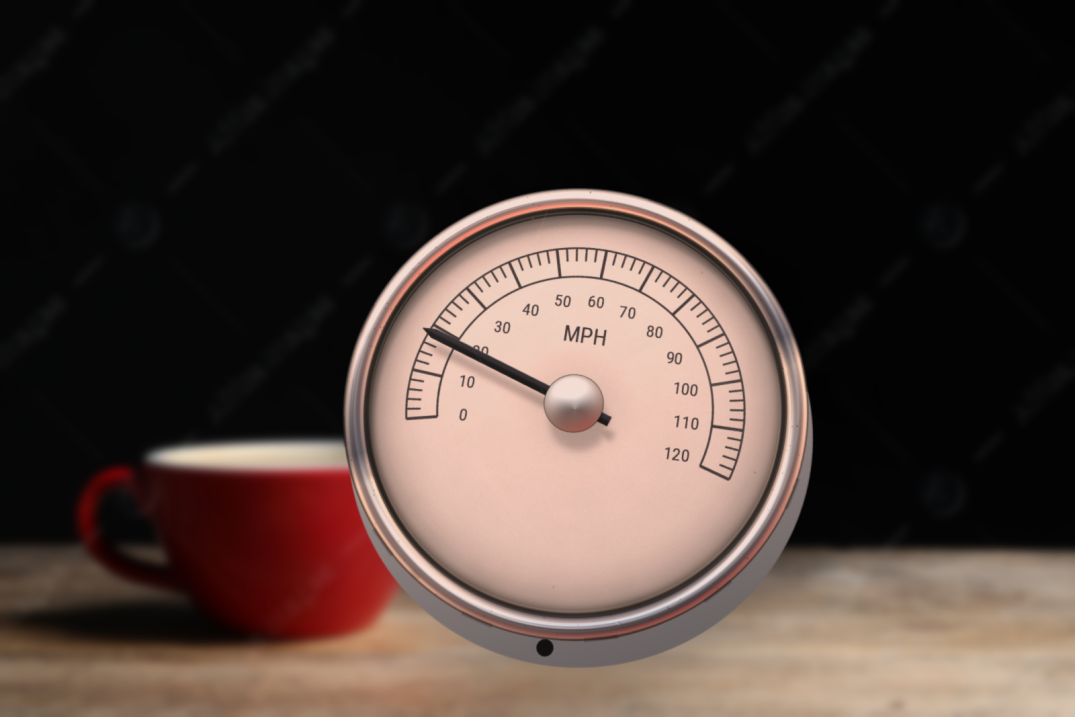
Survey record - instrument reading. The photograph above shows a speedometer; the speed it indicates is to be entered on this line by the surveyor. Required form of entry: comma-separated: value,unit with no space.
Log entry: 18,mph
